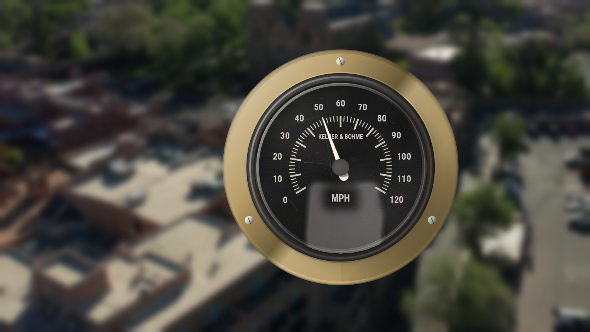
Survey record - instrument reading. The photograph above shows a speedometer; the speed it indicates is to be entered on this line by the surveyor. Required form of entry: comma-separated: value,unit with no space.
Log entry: 50,mph
